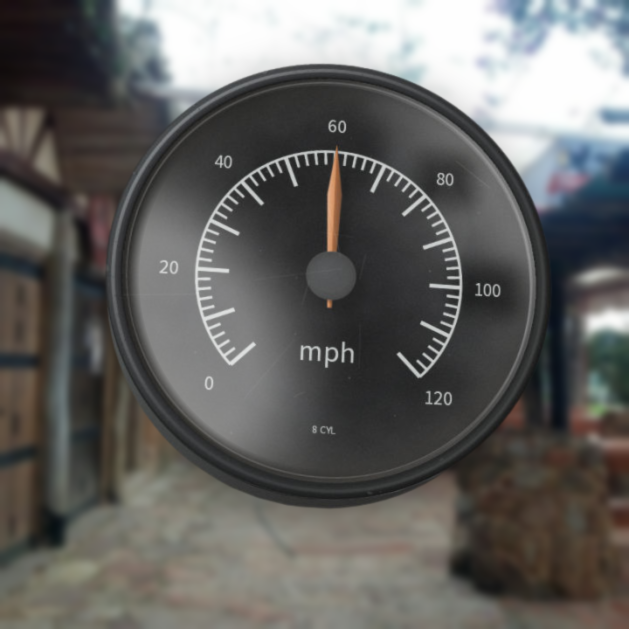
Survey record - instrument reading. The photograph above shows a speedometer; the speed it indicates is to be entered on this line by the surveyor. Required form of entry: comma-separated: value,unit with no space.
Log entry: 60,mph
